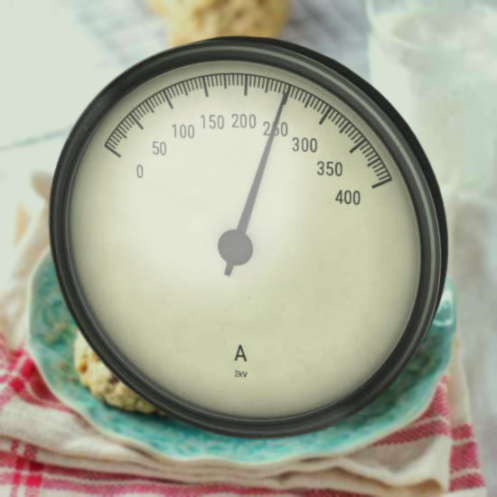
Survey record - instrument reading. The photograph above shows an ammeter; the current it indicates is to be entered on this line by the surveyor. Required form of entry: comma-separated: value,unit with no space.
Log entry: 250,A
